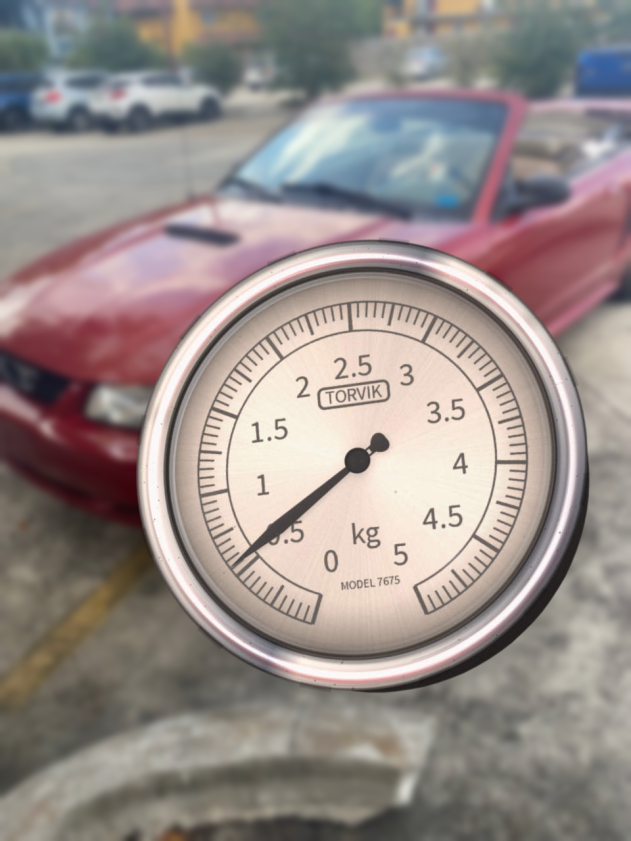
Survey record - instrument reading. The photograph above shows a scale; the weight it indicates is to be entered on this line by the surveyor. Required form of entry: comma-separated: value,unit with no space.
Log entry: 0.55,kg
